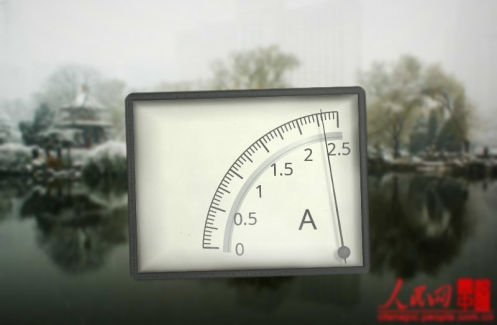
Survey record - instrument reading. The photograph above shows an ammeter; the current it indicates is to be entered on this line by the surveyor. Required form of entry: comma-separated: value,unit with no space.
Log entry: 2.3,A
